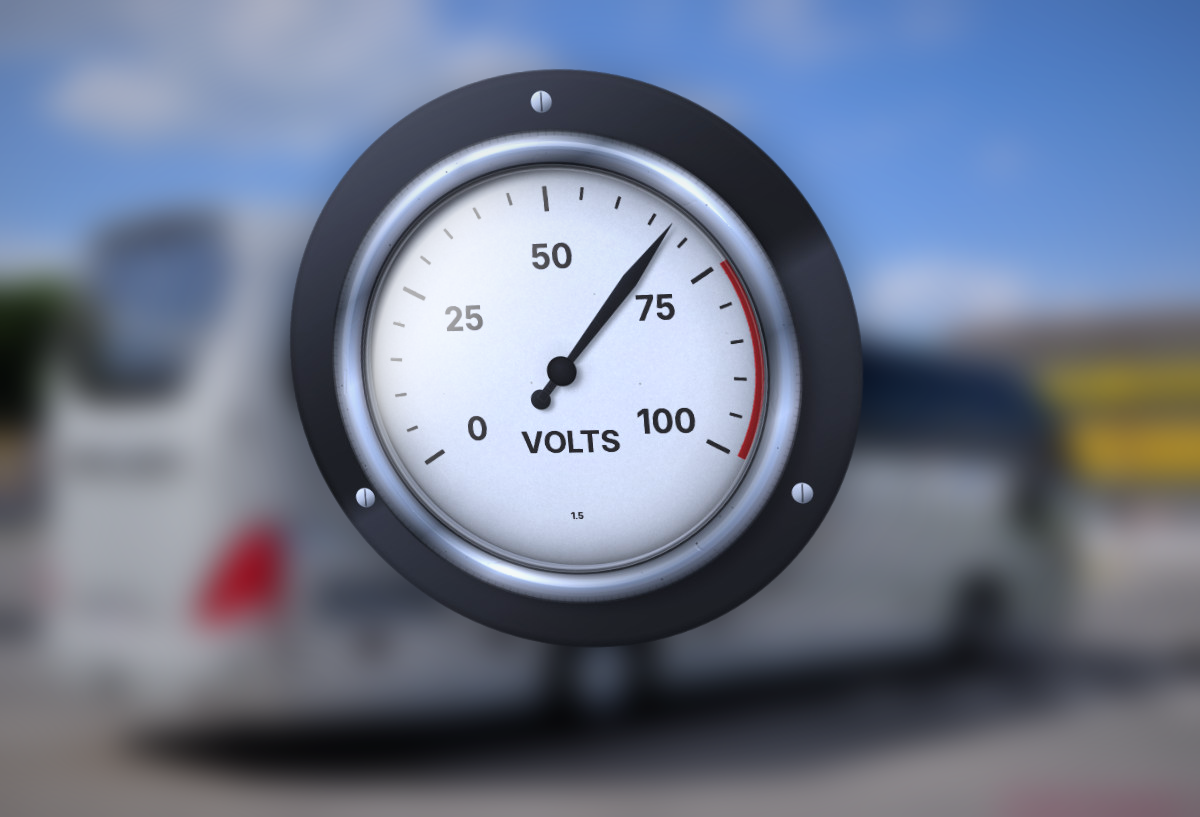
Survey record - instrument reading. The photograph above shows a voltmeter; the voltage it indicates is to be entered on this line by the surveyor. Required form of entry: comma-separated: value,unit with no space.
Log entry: 67.5,V
